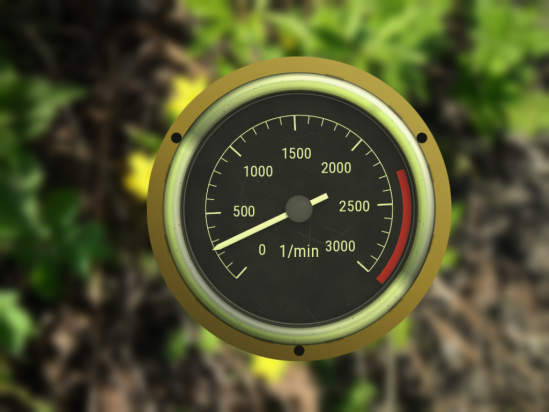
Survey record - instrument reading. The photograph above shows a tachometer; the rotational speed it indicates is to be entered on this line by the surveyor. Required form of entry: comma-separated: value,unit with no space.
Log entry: 250,rpm
